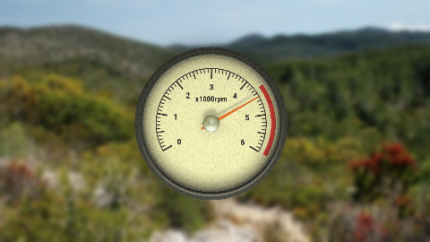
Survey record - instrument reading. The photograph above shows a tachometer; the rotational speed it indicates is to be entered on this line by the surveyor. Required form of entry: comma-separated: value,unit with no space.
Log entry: 4500,rpm
